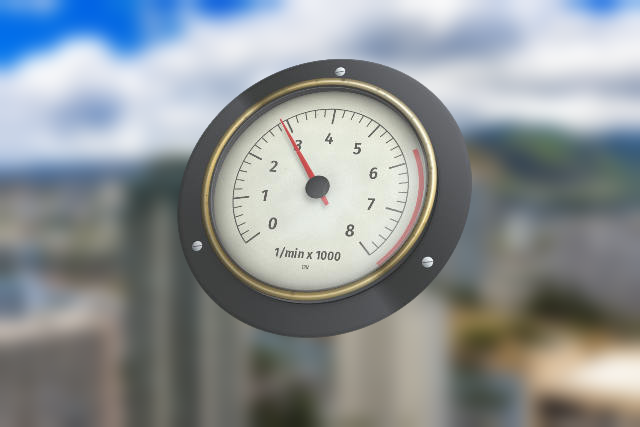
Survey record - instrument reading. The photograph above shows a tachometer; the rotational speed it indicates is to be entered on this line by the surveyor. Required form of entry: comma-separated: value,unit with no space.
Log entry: 2900,rpm
